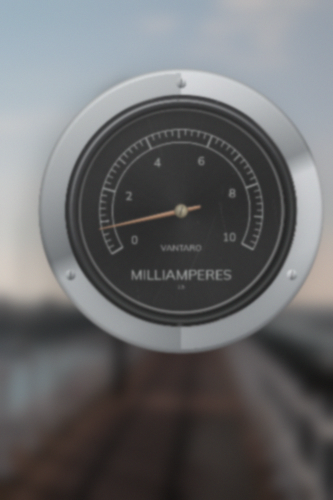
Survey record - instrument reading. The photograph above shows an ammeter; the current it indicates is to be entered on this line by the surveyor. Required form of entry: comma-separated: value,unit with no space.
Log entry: 0.8,mA
